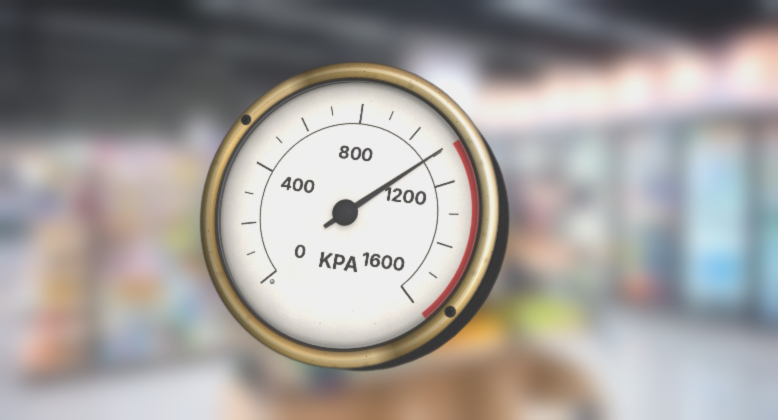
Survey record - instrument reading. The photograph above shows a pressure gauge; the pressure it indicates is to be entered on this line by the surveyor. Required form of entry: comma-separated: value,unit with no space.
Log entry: 1100,kPa
